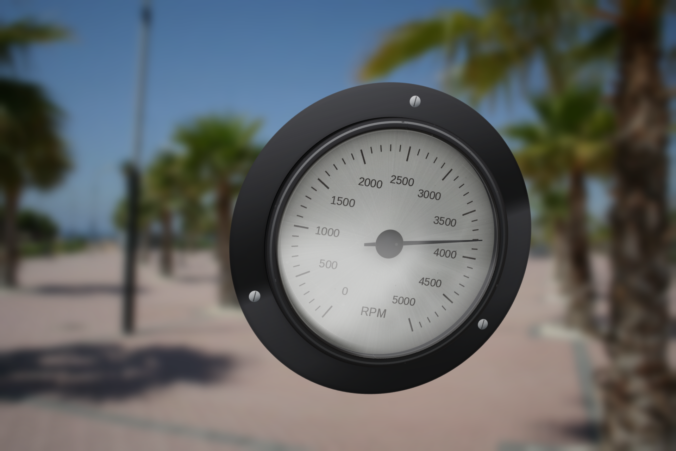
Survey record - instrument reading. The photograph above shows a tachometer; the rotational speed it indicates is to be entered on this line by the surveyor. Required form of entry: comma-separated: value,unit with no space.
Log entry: 3800,rpm
